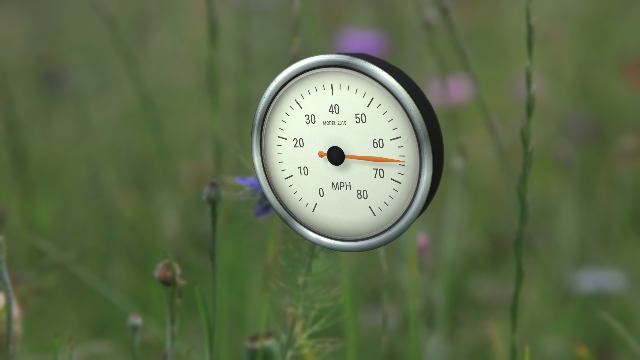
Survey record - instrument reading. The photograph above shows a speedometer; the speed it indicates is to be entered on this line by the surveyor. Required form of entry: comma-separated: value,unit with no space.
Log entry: 65,mph
